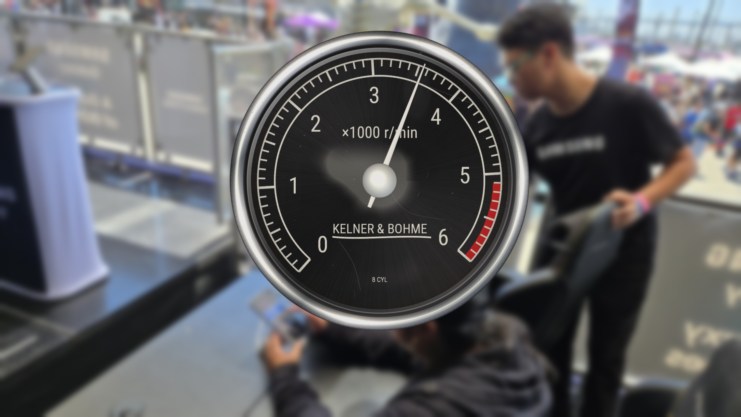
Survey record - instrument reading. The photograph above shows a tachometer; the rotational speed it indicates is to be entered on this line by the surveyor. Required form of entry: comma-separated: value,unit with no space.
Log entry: 3550,rpm
